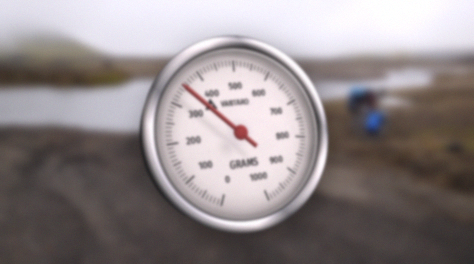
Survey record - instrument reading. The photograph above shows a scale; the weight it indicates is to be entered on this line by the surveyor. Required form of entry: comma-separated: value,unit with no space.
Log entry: 350,g
